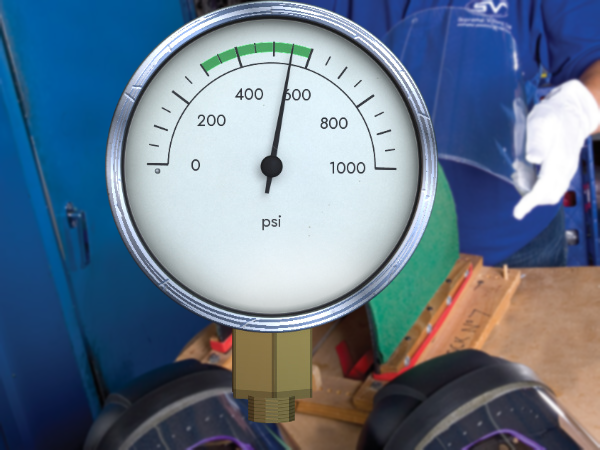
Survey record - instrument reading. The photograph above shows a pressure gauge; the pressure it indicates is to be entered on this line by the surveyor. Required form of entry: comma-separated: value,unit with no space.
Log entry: 550,psi
